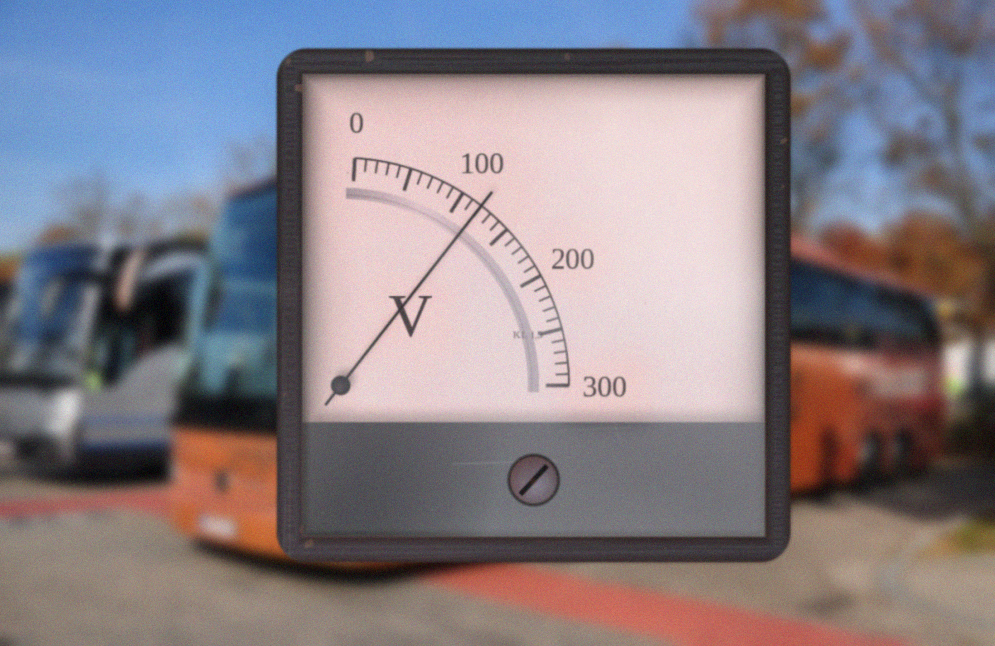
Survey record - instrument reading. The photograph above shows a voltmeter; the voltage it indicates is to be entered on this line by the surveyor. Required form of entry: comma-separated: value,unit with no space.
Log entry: 120,V
